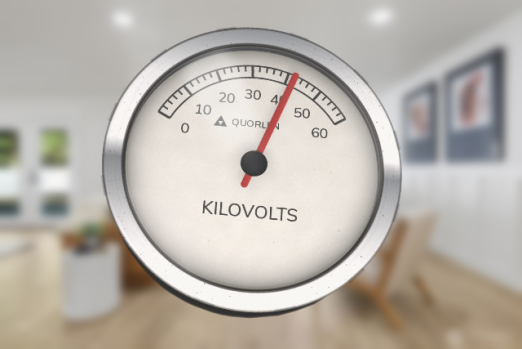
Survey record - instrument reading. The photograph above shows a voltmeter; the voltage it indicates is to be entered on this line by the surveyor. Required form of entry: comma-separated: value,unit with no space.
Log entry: 42,kV
